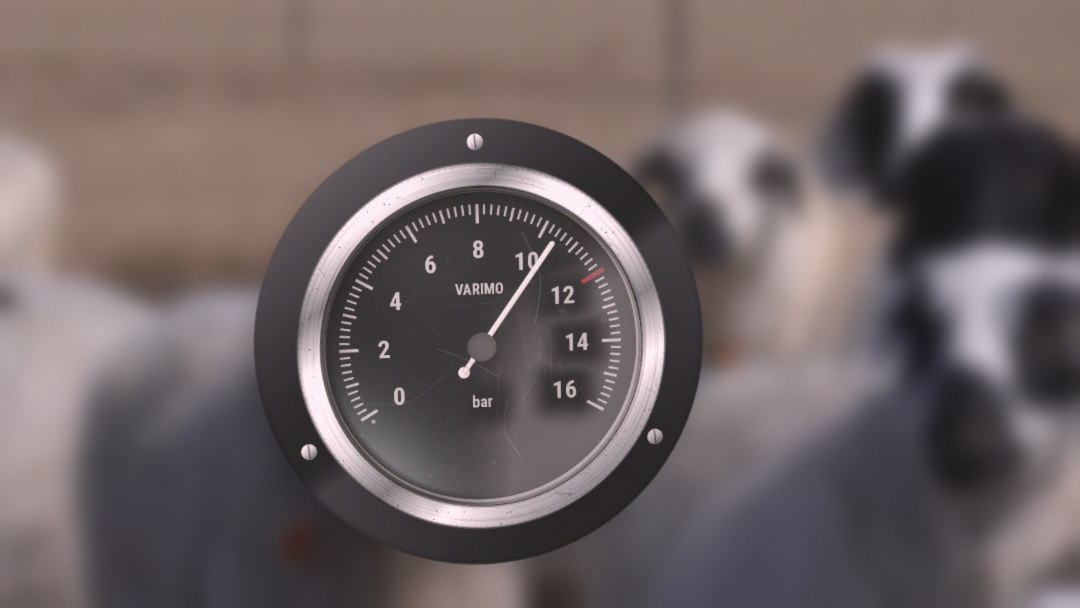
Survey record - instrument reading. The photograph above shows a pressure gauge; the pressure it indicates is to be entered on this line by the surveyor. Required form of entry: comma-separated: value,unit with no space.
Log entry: 10.4,bar
